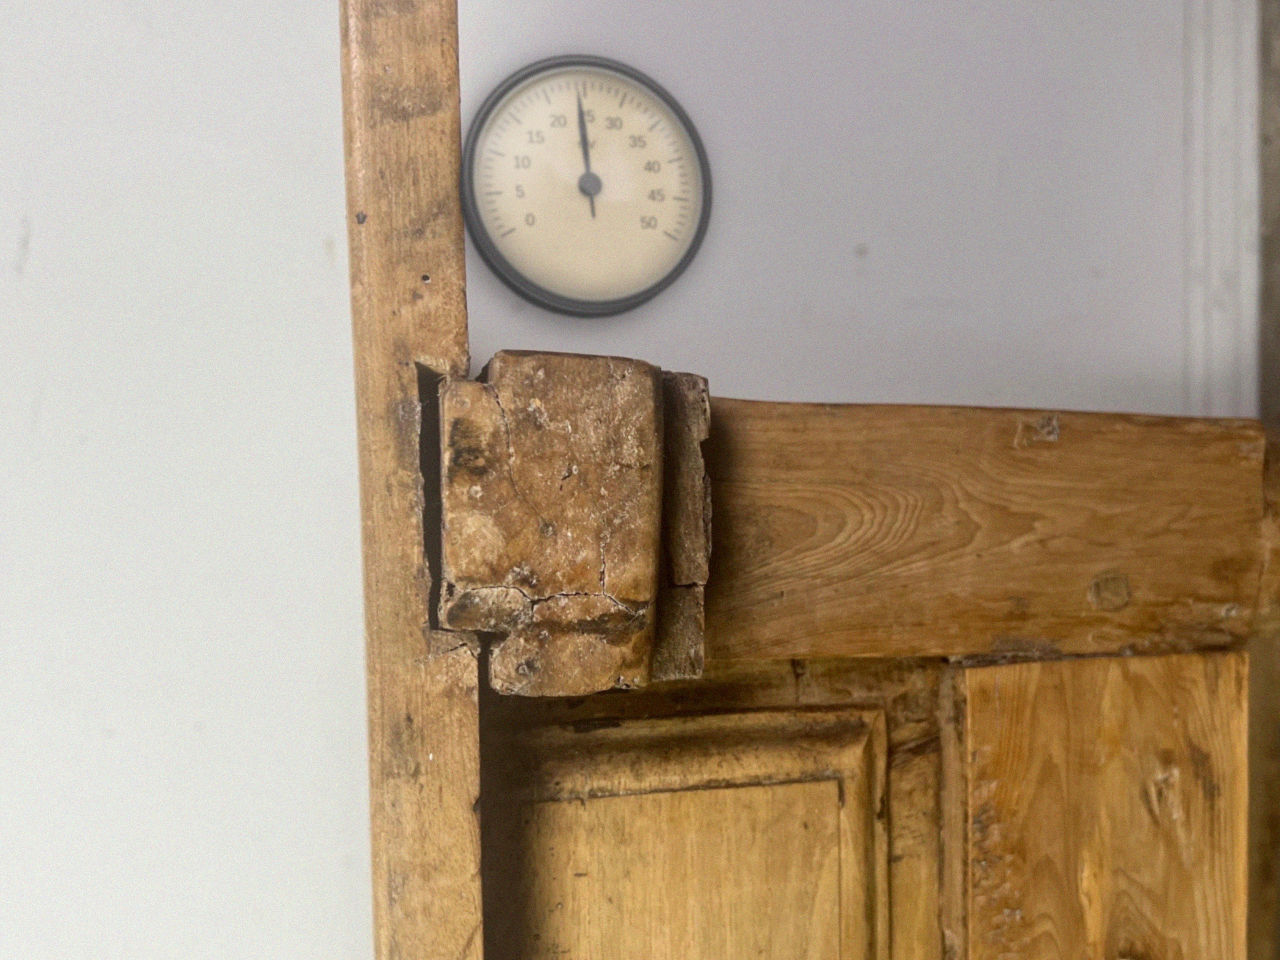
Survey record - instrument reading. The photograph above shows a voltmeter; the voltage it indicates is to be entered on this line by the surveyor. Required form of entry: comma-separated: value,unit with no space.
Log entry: 24,mV
